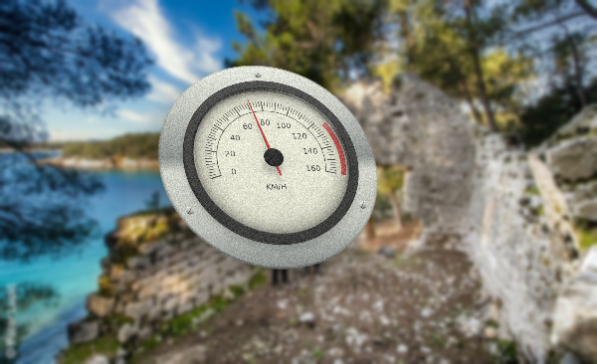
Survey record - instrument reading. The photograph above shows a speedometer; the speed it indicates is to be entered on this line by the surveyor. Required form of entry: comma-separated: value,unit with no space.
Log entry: 70,km/h
